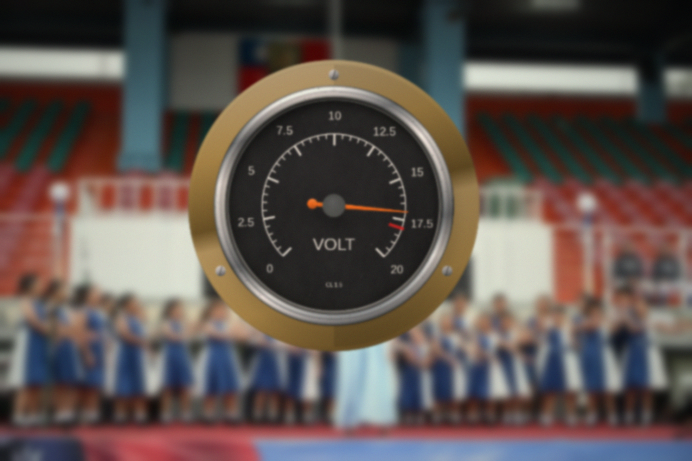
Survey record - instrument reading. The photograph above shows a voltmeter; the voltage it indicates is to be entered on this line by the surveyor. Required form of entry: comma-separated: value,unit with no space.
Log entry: 17,V
